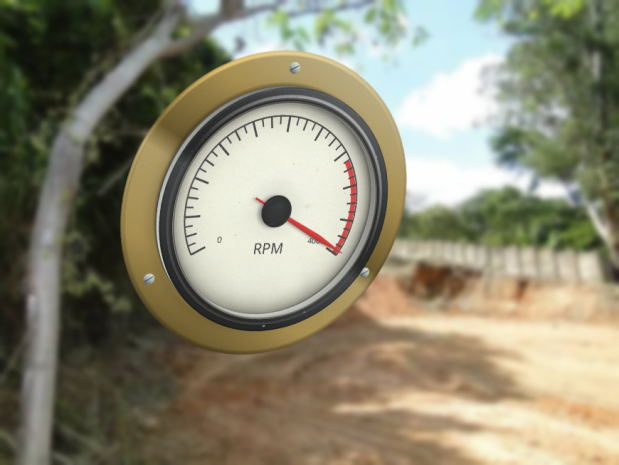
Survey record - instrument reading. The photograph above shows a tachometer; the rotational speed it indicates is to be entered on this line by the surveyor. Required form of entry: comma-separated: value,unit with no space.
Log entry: 3950,rpm
